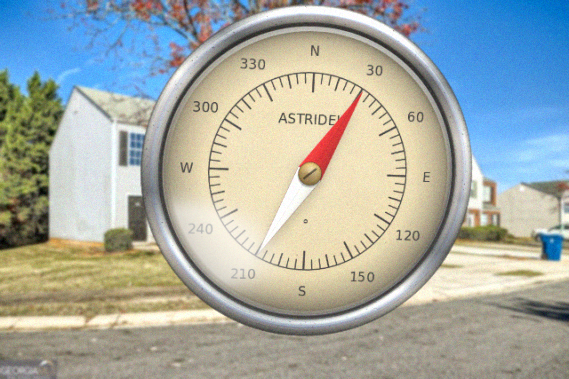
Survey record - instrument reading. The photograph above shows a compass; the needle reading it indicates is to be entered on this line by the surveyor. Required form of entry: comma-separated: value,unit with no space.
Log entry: 30,°
